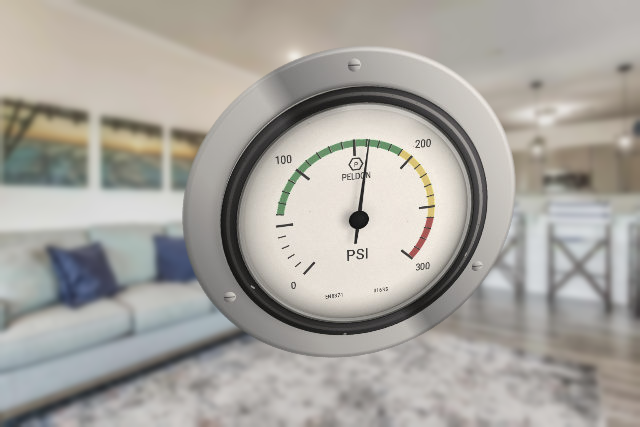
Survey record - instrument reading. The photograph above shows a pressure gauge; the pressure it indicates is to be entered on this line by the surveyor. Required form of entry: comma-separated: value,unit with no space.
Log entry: 160,psi
